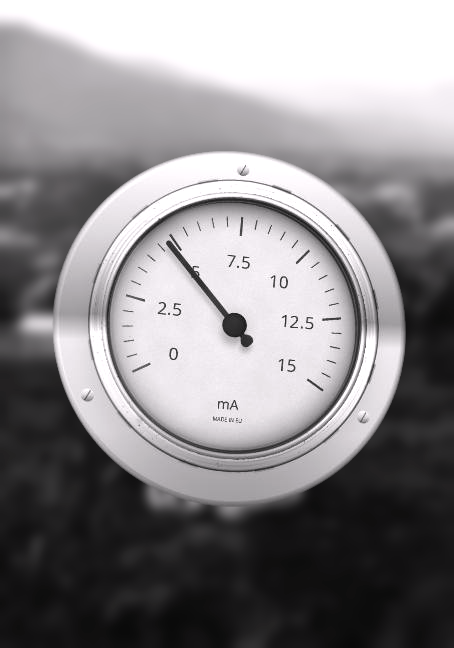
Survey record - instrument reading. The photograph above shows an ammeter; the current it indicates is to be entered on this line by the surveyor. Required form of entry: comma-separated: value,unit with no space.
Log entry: 4.75,mA
